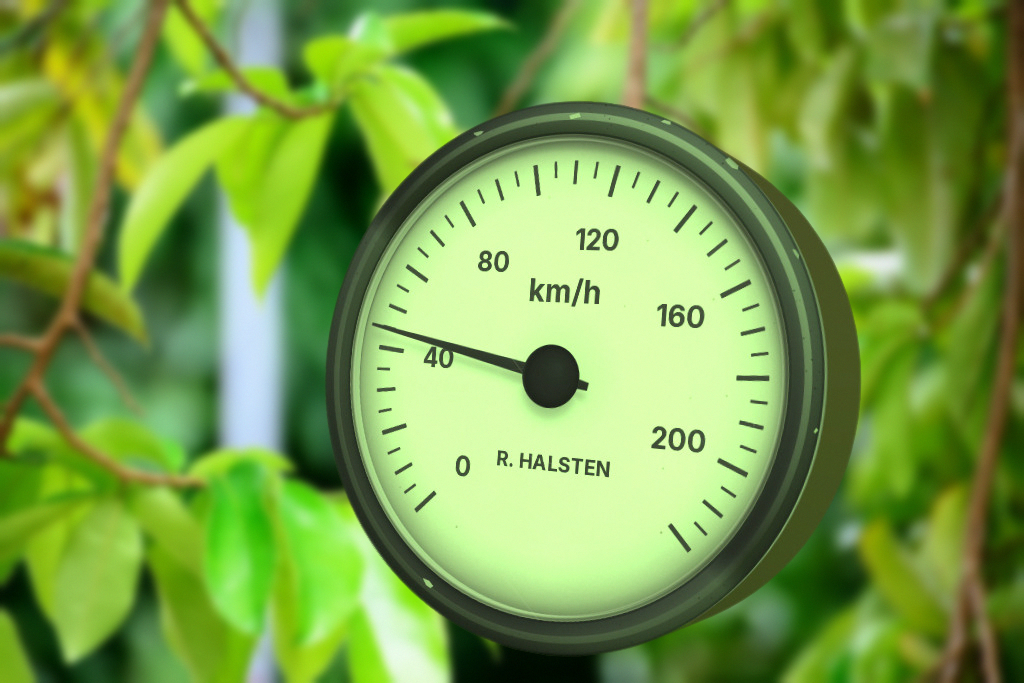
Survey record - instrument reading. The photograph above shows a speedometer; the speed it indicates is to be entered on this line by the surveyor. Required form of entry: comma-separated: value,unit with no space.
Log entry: 45,km/h
